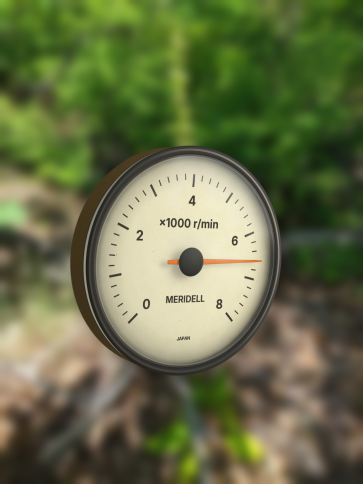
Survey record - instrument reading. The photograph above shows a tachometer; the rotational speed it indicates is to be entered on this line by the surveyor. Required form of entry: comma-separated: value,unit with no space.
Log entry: 6600,rpm
